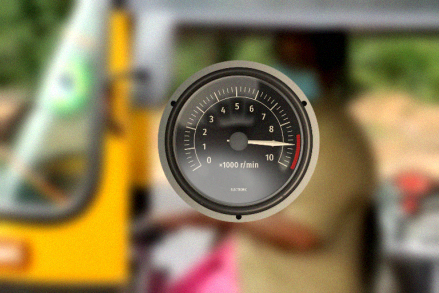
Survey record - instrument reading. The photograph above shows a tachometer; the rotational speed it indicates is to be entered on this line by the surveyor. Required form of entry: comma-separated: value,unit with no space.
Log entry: 9000,rpm
